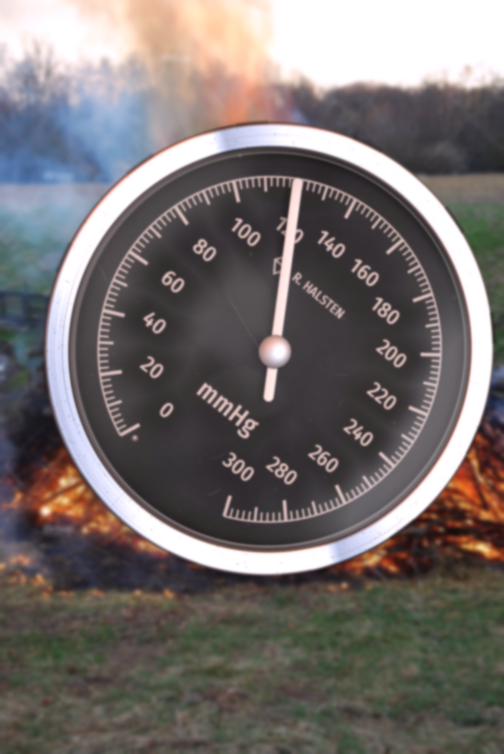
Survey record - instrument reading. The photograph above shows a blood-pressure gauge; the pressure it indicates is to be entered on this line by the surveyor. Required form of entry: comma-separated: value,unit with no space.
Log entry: 120,mmHg
